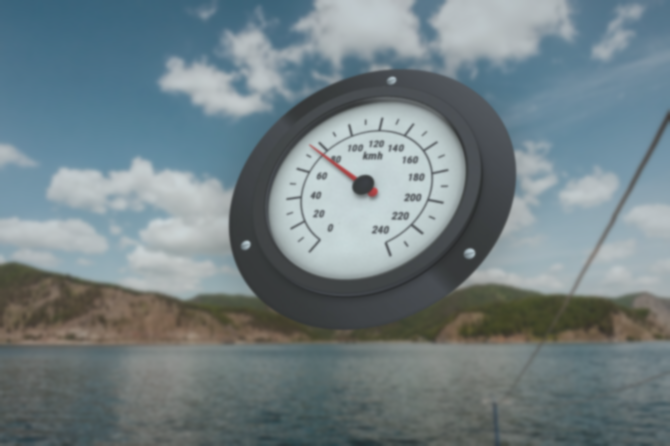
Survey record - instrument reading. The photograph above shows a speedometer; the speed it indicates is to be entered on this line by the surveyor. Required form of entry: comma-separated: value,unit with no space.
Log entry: 75,km/h
